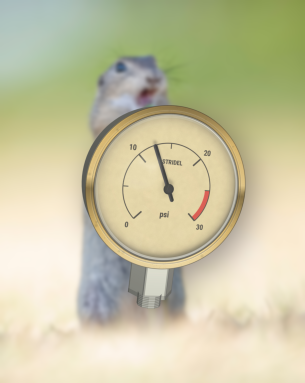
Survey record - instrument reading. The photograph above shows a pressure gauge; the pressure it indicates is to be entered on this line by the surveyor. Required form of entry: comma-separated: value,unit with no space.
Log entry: 12.5,psi
